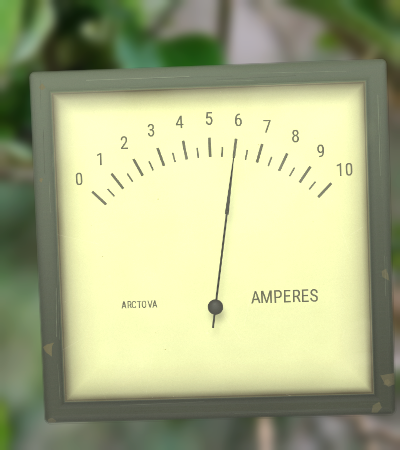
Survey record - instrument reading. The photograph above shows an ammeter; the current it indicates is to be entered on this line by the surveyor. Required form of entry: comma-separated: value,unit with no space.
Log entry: 6,A
